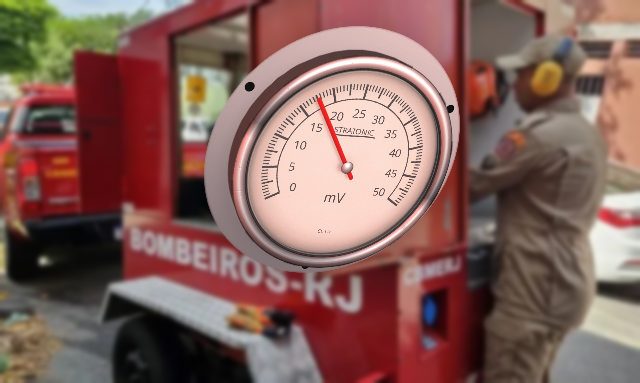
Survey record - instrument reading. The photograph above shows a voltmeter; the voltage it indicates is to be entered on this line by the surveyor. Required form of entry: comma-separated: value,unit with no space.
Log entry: 17.5,mV
